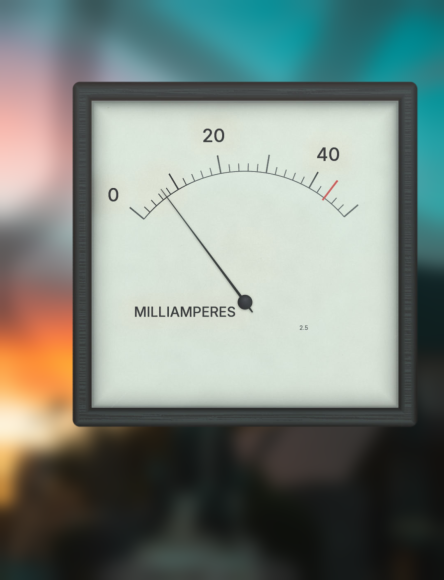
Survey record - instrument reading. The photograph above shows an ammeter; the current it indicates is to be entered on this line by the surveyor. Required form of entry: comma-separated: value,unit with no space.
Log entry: 7,mA
